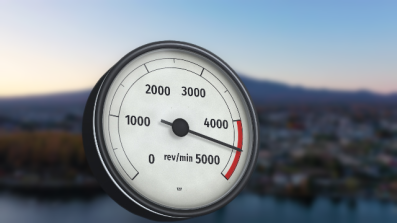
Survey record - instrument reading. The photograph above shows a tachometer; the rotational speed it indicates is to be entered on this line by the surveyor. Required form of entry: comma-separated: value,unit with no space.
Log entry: 4500,rpm
